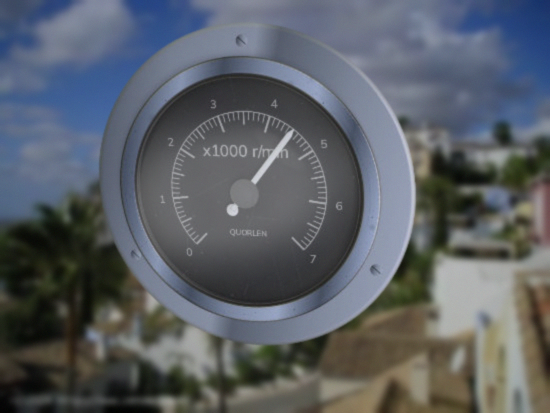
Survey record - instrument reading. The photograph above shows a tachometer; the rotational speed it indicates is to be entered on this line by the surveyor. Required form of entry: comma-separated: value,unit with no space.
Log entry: 4500,rpm
